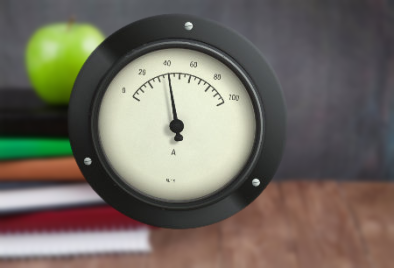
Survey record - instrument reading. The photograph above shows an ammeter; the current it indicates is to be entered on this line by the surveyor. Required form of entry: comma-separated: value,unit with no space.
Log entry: 40,A
